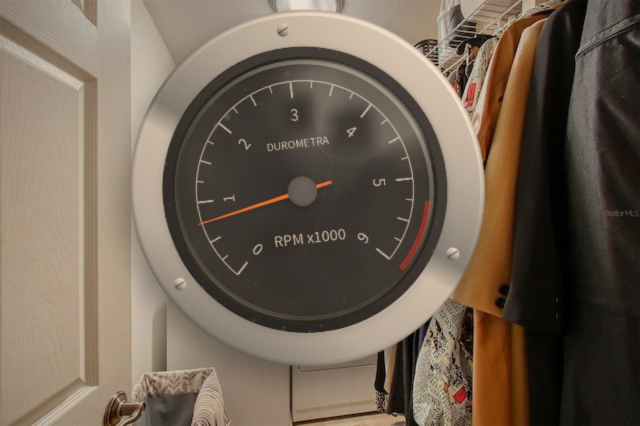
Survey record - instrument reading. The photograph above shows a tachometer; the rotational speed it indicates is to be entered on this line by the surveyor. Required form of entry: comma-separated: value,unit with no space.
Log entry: 750,rpm
